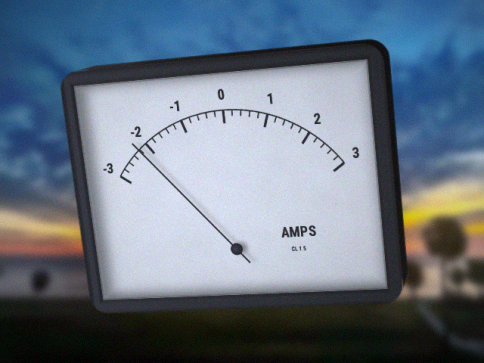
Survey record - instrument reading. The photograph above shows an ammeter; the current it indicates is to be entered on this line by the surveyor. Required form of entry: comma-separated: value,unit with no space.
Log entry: -2.2,A
